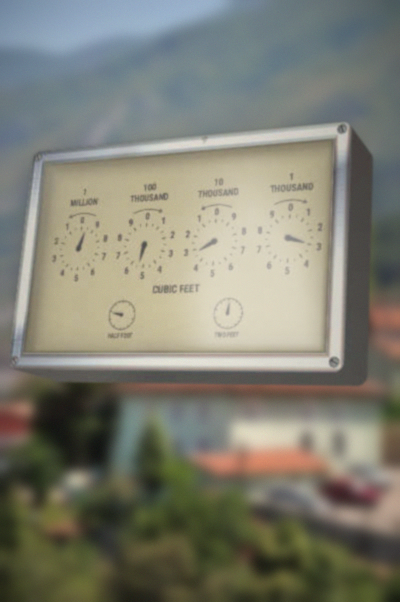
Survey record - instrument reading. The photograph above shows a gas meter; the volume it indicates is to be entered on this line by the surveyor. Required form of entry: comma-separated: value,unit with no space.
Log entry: 953300,ft³
